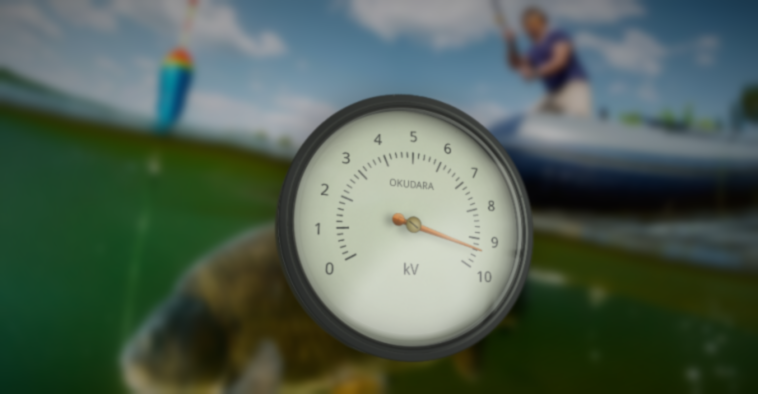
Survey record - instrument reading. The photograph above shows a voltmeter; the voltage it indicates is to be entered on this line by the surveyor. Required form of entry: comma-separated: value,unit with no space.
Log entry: 9.4,kV
